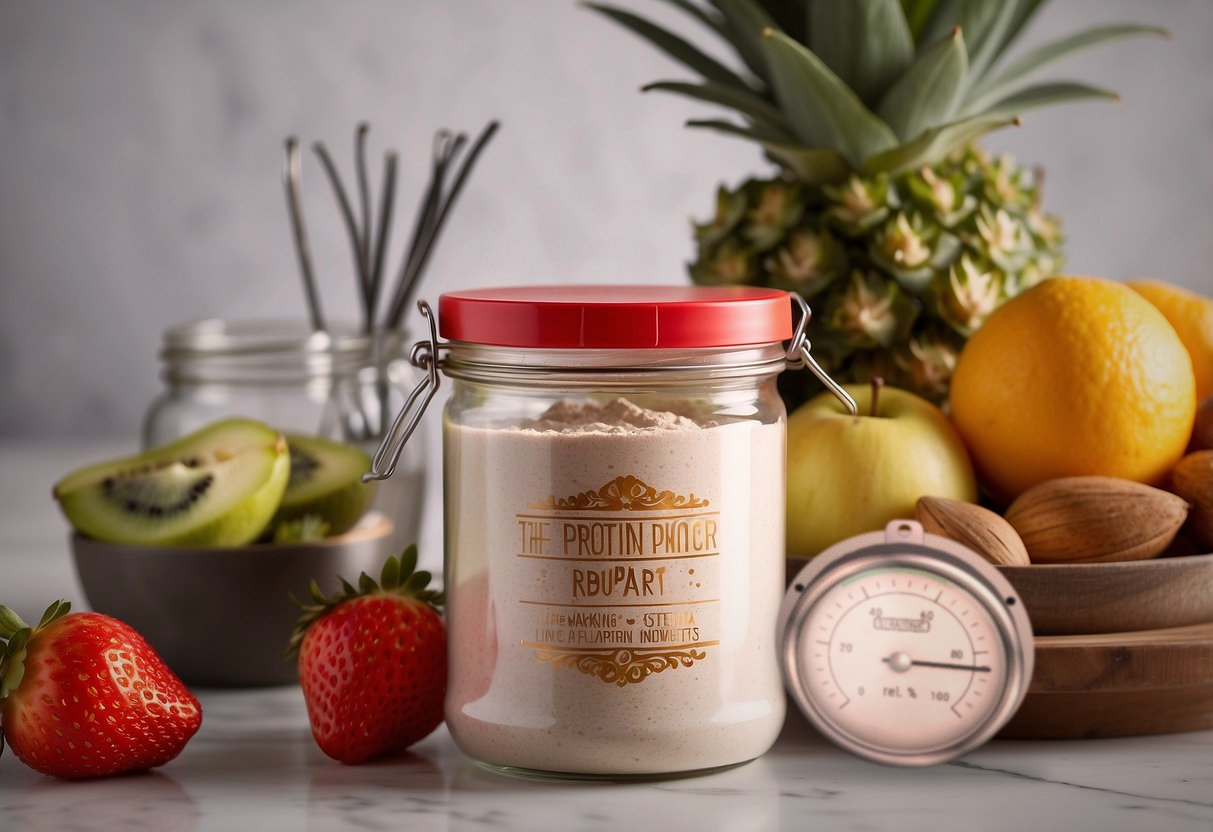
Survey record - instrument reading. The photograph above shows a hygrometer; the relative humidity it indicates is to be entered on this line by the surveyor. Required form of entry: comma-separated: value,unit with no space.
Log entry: 84,%
